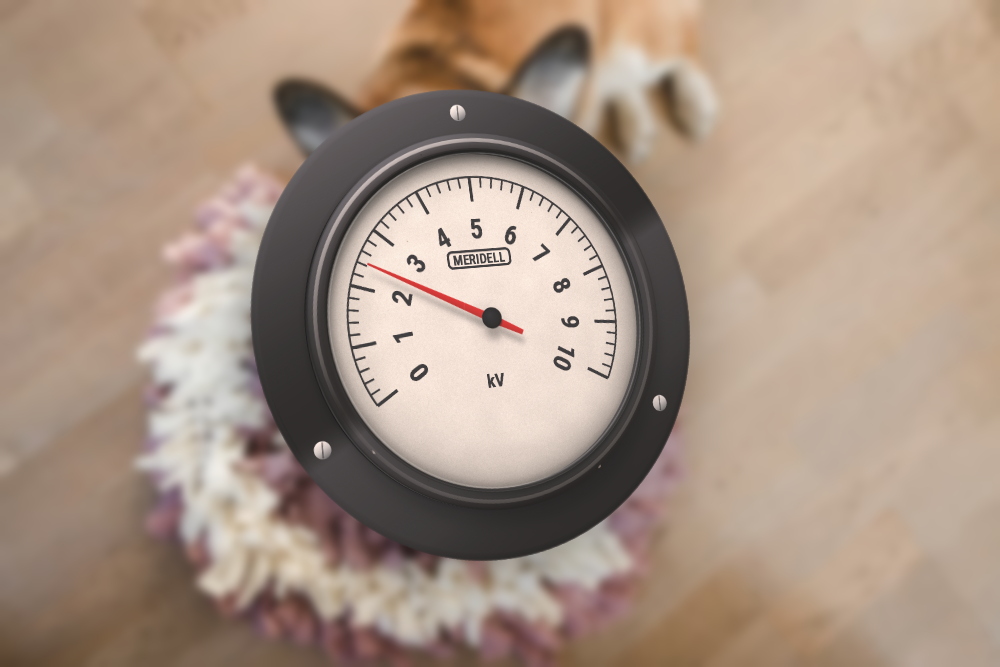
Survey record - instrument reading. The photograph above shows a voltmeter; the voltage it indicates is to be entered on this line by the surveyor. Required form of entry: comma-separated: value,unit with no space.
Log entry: 2.4,kV
